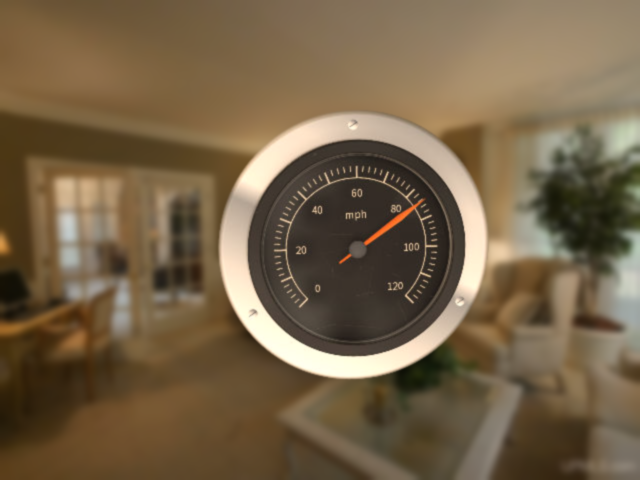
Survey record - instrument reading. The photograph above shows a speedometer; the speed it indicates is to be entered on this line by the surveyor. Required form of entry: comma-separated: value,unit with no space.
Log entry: 84,mph
